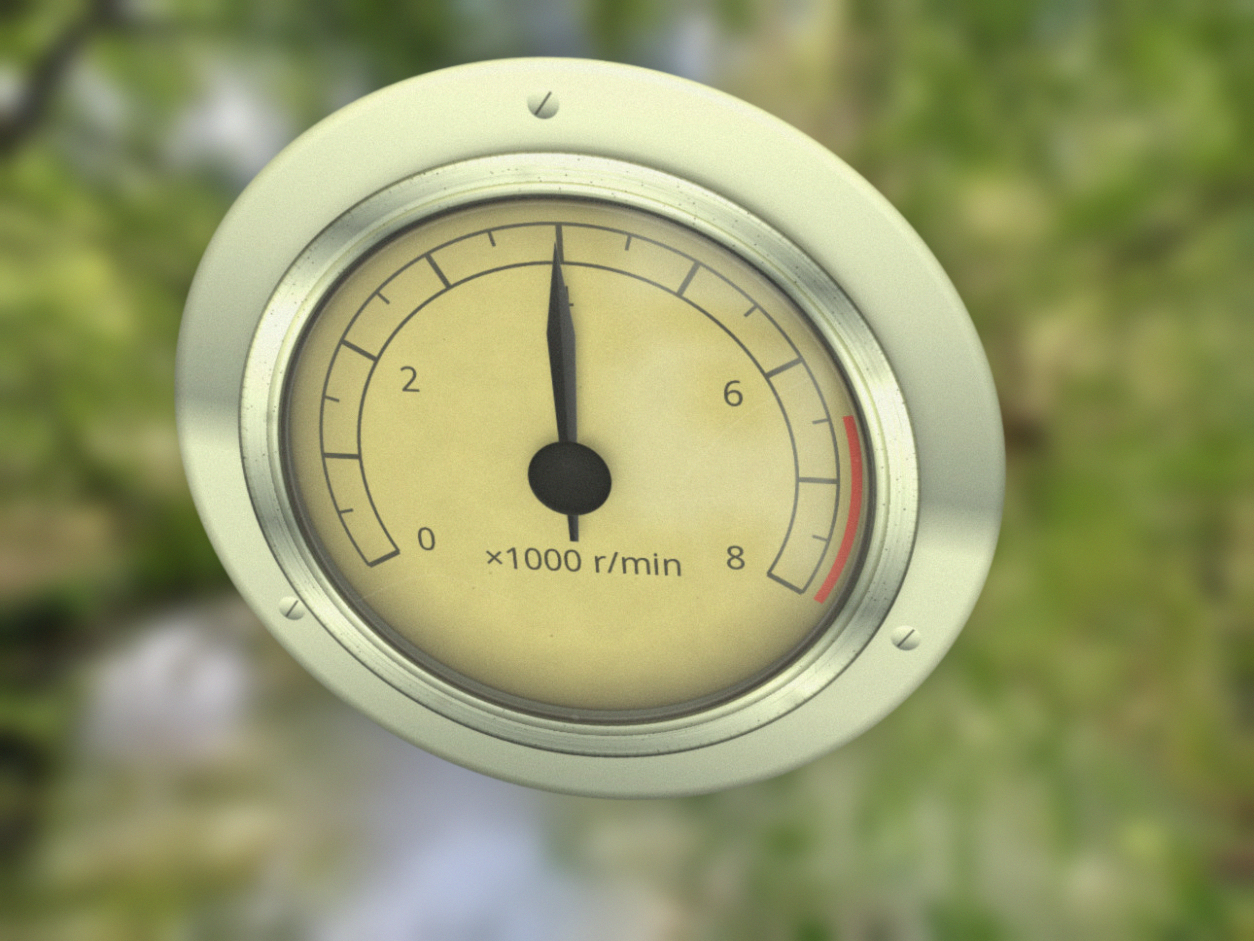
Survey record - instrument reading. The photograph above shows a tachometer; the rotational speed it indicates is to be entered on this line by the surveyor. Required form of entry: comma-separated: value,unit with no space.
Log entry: 4000,rpm
